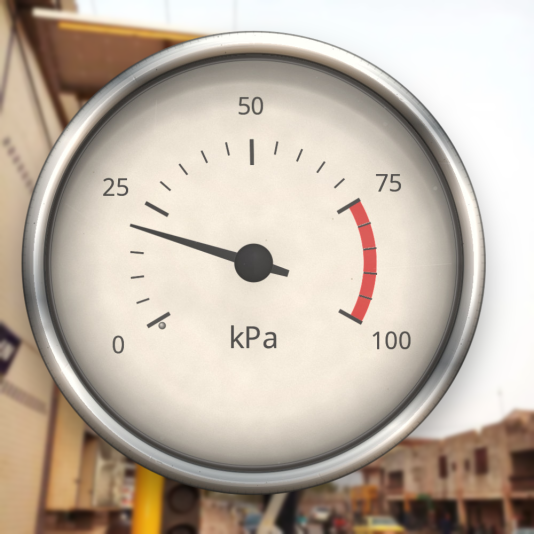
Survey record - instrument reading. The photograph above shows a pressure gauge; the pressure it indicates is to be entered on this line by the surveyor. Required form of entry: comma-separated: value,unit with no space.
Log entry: 20,kPa
